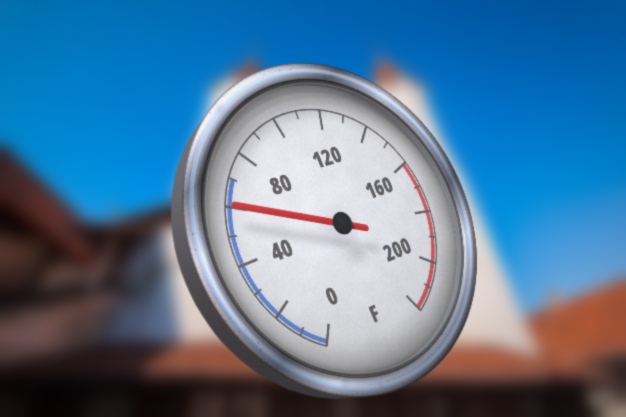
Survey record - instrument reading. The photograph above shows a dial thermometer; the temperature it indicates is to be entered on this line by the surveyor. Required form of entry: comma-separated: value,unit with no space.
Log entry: 60,°F
